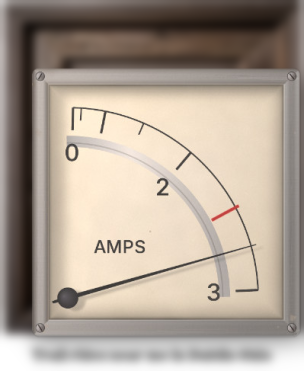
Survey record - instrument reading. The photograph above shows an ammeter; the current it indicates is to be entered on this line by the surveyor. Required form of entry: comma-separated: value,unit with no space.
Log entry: 2.75,A
